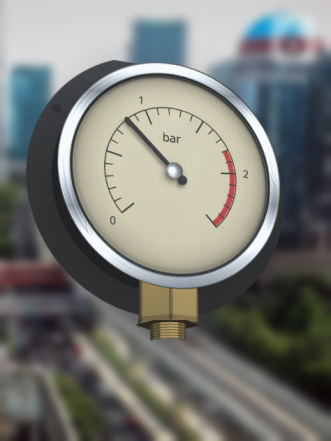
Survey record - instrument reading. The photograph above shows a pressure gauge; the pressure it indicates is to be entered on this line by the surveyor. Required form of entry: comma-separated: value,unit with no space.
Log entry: 0.8,bar
